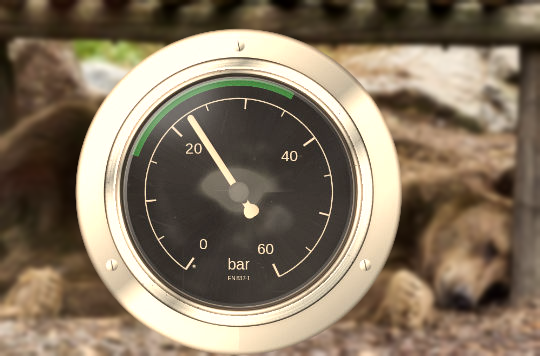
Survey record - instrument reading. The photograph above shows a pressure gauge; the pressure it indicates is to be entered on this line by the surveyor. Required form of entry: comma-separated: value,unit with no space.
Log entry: 22.5,bar
